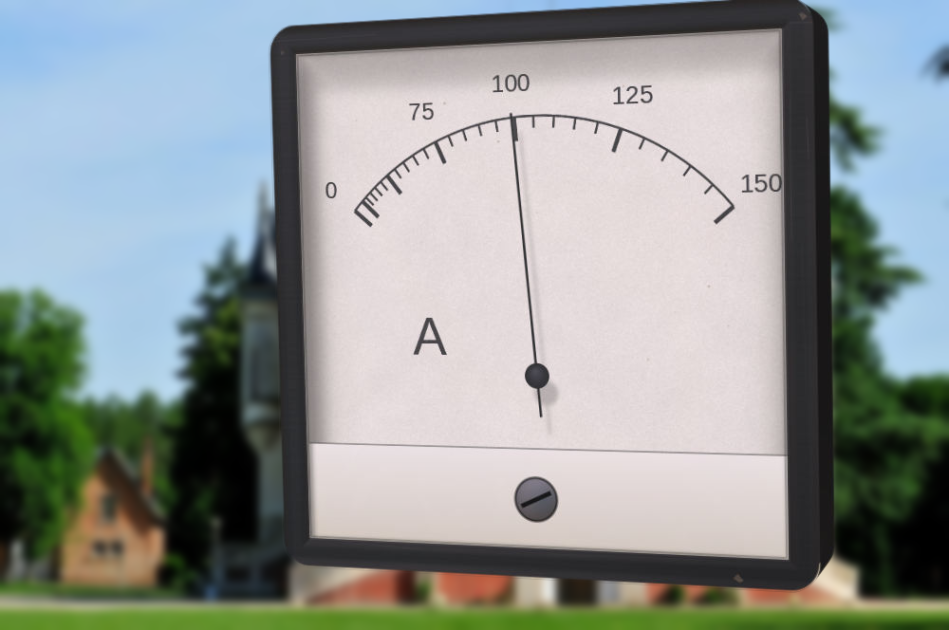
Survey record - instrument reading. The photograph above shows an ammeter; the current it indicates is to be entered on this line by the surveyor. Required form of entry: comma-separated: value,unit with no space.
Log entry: 100,A
